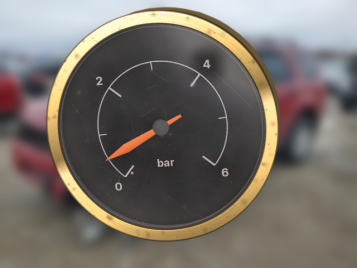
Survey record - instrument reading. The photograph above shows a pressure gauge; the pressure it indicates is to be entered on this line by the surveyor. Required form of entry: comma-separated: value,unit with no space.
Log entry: 0.5,bar
